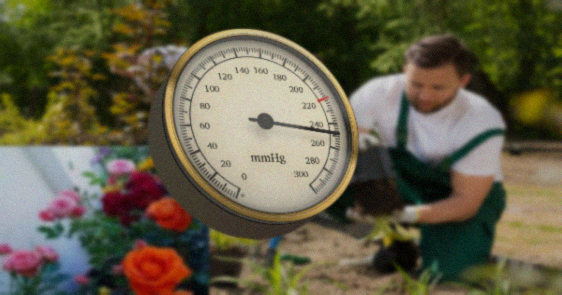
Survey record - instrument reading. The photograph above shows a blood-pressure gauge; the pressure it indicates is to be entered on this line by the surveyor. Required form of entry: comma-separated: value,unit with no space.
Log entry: 250,mmHg
